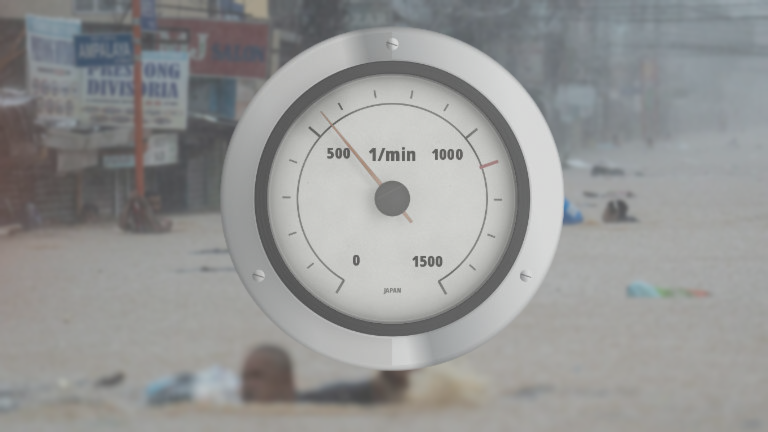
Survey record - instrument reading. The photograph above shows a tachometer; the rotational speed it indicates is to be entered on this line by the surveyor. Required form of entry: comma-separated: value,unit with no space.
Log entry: 550,rpm
